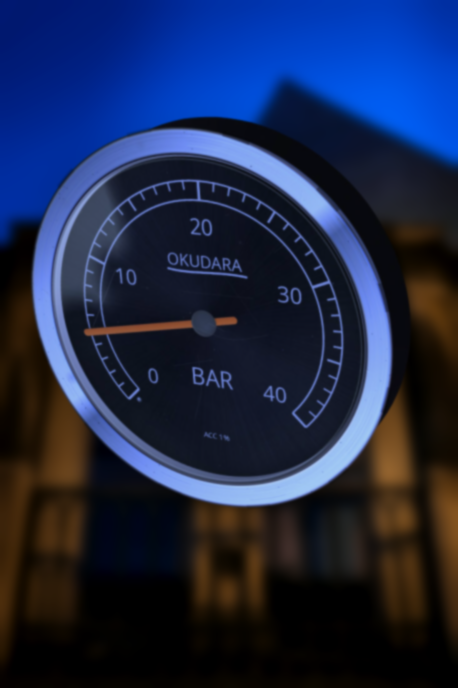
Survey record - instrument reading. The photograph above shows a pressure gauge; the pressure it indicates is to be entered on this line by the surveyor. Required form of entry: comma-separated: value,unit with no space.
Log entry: 5,bar
